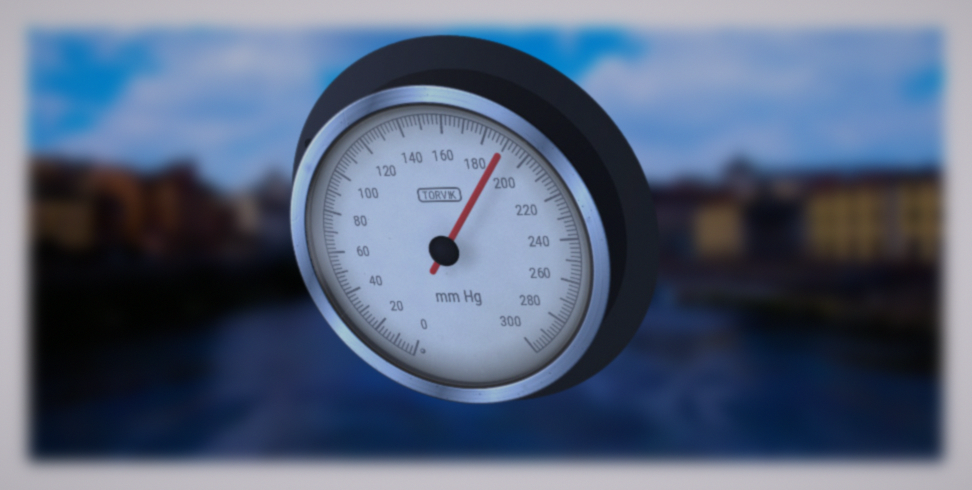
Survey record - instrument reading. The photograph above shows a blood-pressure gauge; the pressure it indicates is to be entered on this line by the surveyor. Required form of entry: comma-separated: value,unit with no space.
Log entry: 190,mmHg
